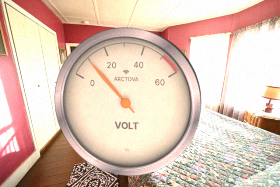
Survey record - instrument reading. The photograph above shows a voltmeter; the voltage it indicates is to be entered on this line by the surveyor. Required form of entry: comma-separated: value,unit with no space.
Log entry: 10,V
